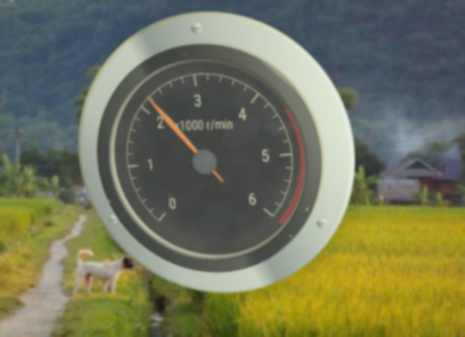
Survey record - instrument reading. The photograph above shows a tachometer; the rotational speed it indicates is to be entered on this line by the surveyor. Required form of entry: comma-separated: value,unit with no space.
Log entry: 2200,rpm
